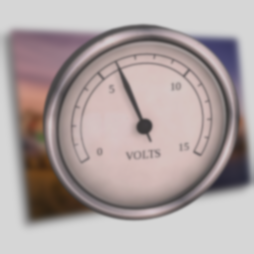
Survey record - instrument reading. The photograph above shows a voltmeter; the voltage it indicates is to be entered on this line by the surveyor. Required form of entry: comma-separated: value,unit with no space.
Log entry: 6,V
